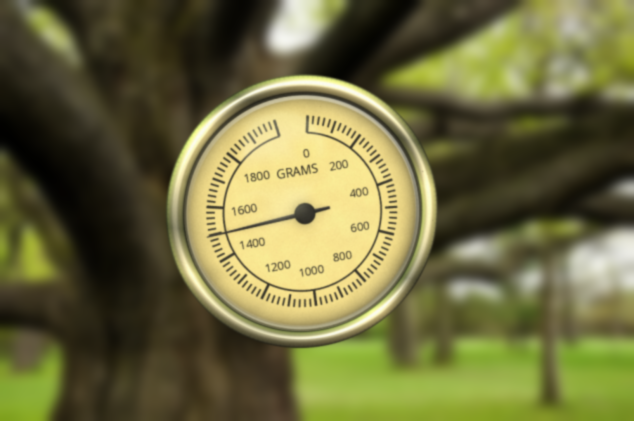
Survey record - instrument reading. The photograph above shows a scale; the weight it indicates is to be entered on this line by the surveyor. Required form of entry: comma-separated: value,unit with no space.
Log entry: 1500,g
